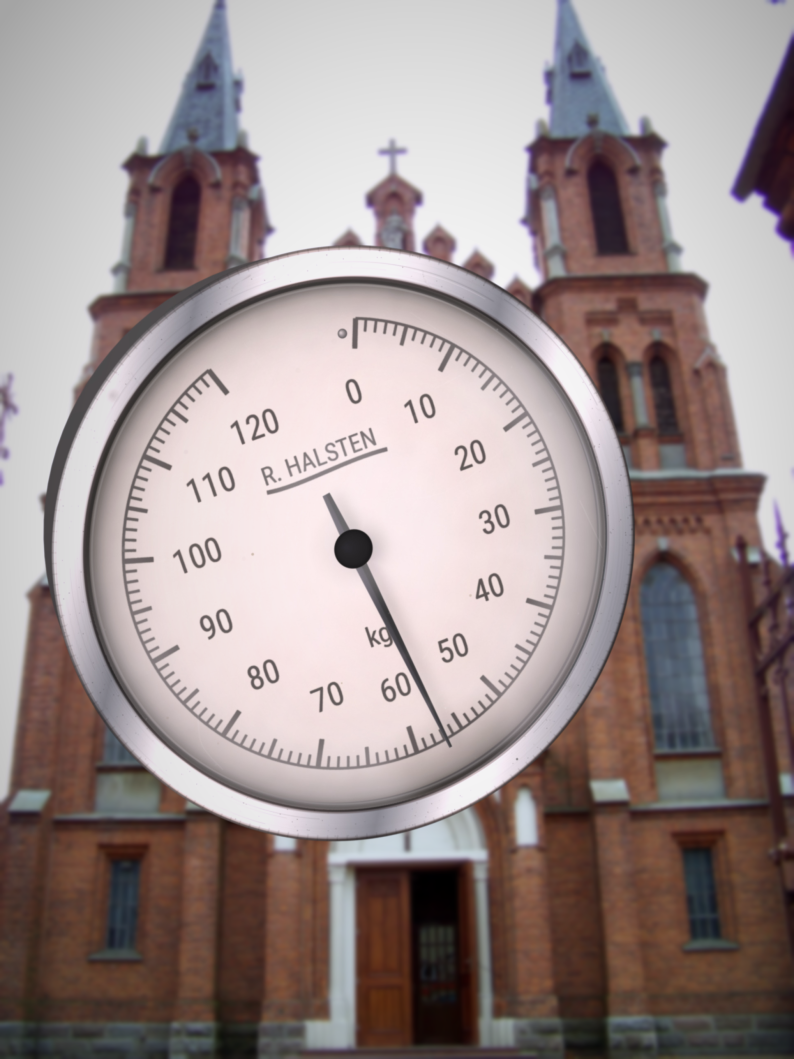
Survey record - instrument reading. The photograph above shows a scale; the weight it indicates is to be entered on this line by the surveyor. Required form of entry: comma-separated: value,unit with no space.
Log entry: 57,kg
